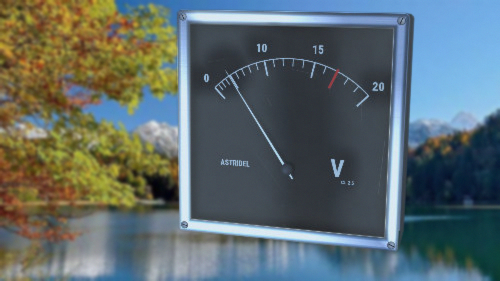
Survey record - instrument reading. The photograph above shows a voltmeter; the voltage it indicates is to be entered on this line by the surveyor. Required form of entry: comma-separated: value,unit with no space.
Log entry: 5,V
